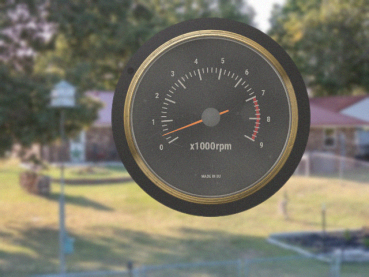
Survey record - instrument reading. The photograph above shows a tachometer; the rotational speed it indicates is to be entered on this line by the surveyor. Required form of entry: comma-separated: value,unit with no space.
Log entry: 400,rpm
